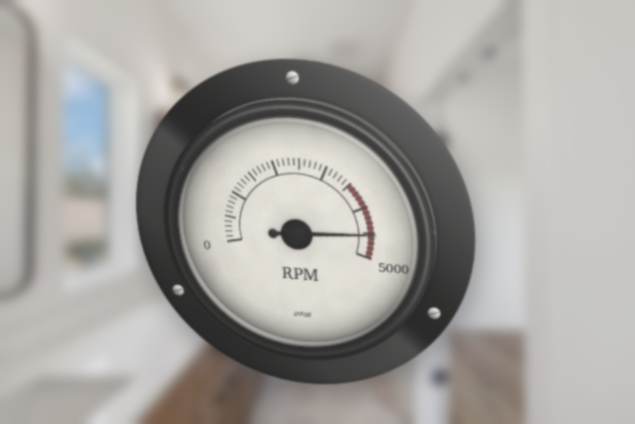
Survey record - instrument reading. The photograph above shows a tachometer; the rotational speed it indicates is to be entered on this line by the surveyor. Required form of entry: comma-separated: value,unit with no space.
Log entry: 4500,rpm
